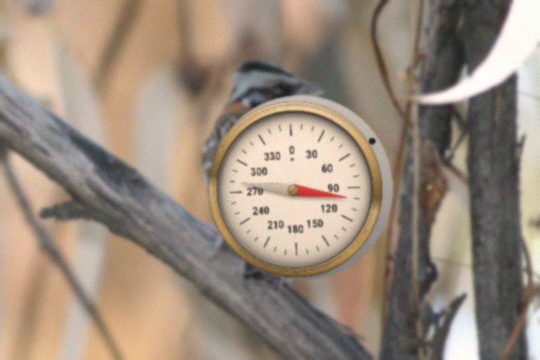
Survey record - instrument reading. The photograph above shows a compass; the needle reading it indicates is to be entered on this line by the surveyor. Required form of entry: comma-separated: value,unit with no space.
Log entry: 100,°
